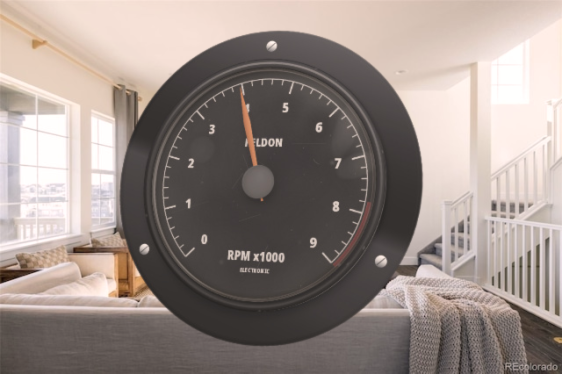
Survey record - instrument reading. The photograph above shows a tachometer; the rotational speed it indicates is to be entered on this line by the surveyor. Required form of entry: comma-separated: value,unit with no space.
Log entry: 4000,rpm
